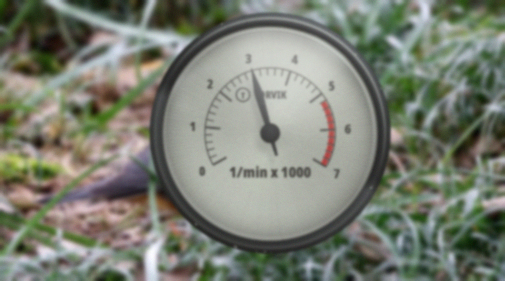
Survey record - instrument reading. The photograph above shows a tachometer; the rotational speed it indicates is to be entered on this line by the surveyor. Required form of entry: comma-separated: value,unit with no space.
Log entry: 3000,rpm
